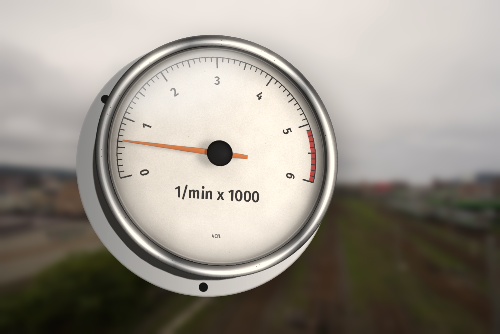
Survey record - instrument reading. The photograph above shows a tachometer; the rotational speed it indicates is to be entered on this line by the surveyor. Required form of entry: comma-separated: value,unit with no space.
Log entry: 600,rpm
